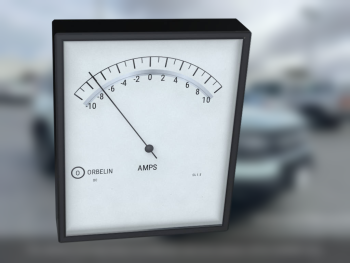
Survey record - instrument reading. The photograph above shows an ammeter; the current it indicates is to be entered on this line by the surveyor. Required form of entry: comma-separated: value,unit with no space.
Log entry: -7,A
